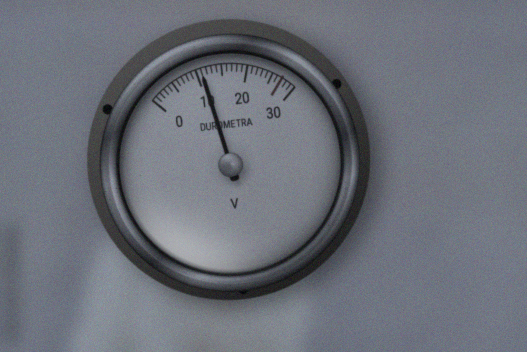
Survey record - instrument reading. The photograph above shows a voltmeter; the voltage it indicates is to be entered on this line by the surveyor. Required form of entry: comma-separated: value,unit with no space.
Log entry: 11,V
